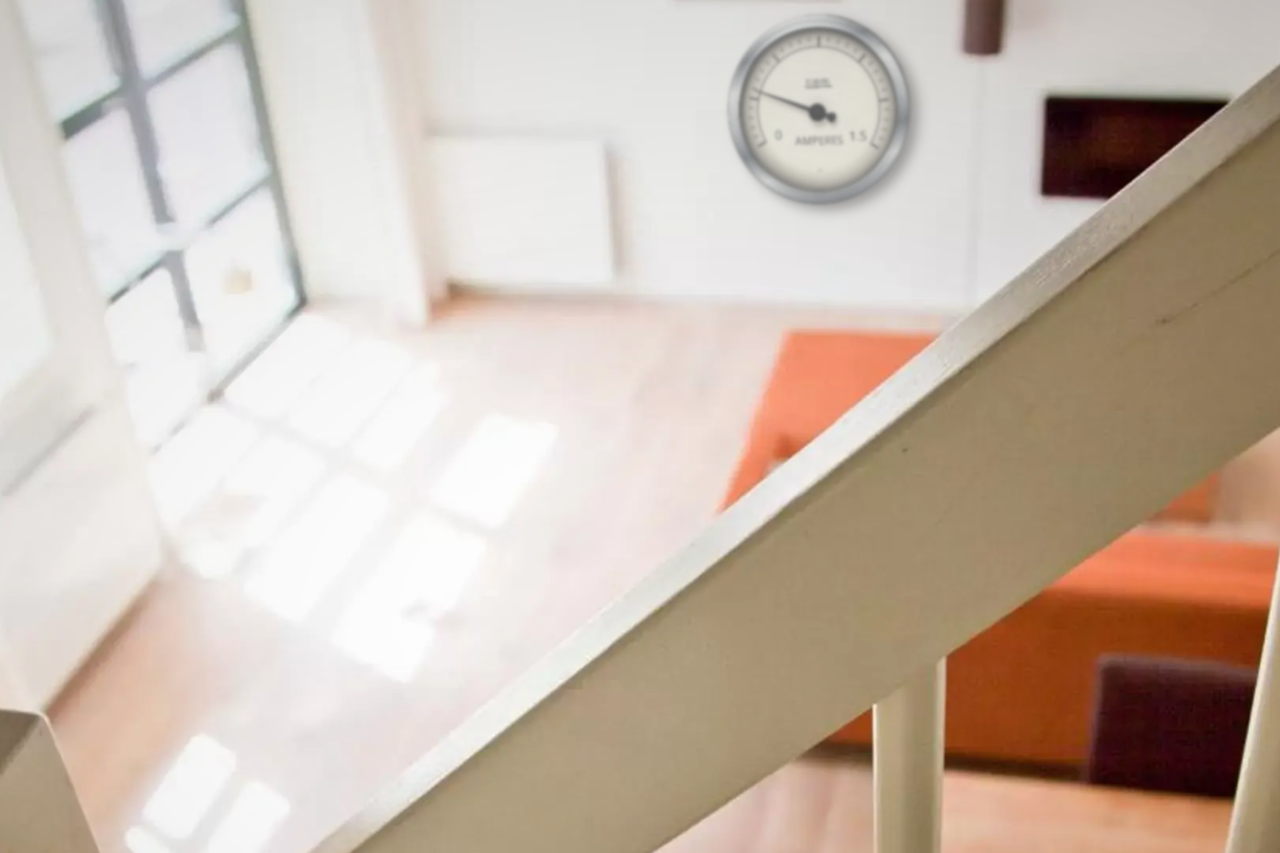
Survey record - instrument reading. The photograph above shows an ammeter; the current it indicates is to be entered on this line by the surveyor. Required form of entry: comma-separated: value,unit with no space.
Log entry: 0.3,A
